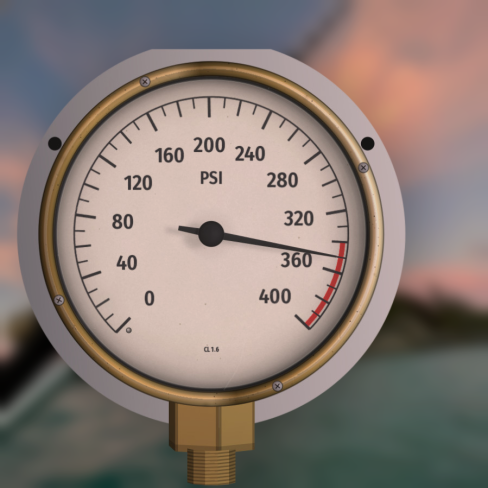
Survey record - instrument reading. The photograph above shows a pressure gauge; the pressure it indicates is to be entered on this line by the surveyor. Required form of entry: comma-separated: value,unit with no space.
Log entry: 350,psi
